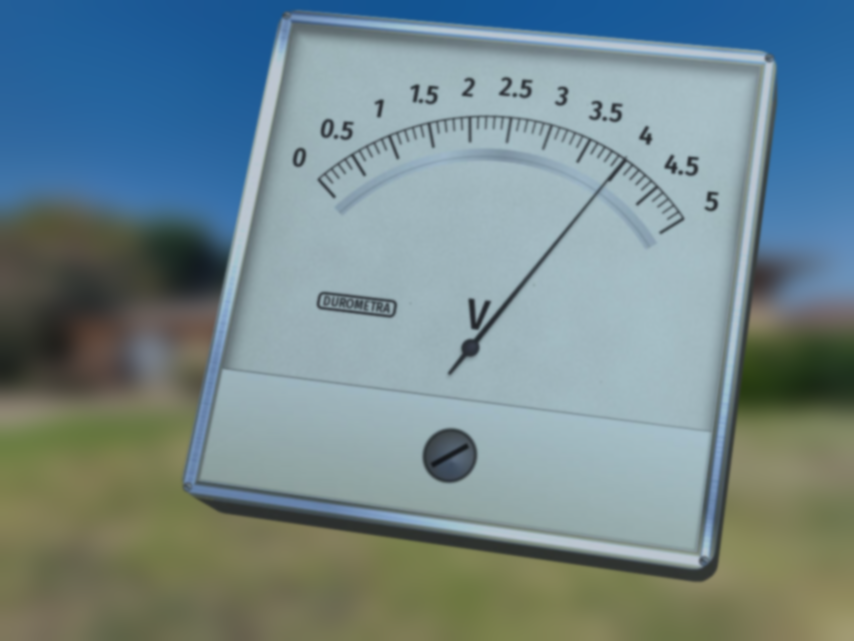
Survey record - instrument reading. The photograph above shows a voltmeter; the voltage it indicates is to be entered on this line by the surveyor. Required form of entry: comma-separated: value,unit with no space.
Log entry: 4,V
